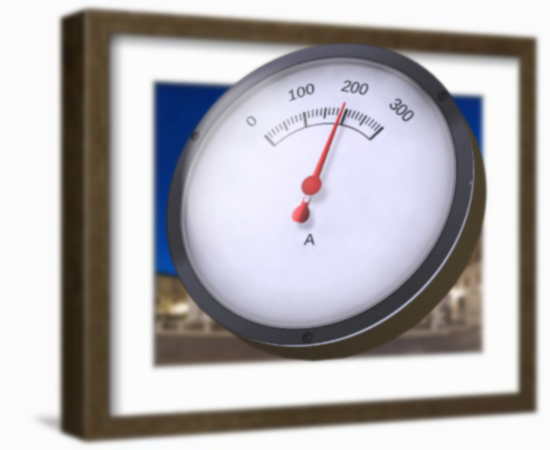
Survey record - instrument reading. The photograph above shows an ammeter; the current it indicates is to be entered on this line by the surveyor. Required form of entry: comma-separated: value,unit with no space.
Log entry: 200,A
